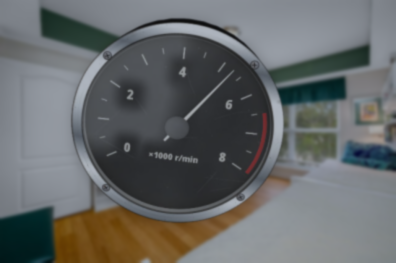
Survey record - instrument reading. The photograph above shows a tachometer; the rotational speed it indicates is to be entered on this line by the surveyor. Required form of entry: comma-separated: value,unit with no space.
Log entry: 5250,rpm
